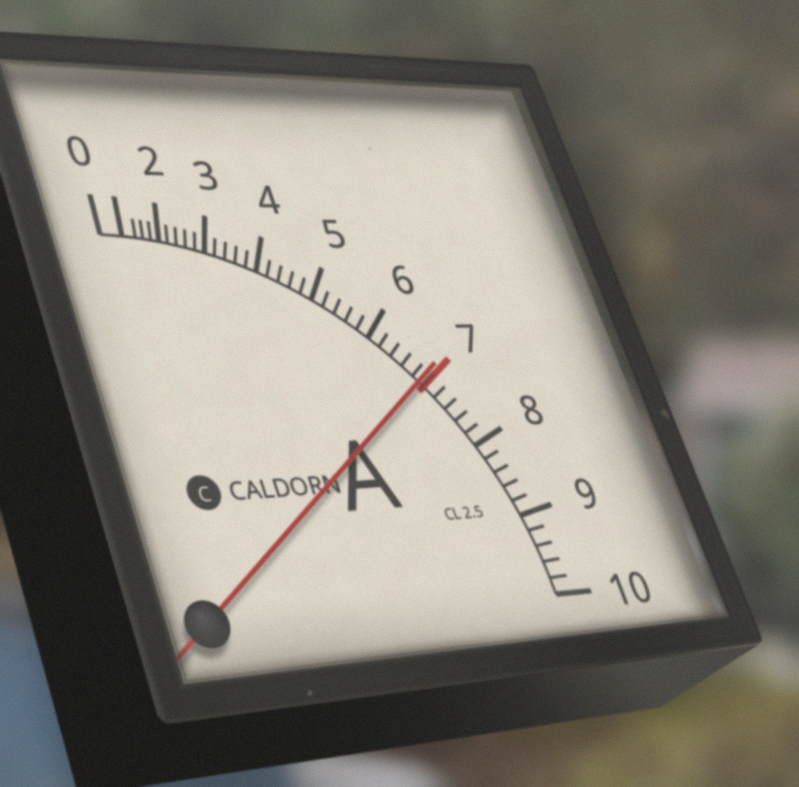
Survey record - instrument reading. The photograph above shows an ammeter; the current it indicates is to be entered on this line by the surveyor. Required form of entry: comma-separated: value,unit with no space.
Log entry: 6.9,A
